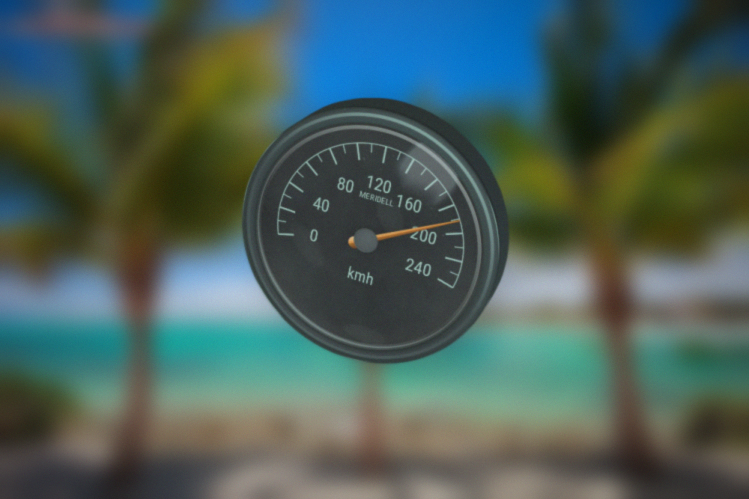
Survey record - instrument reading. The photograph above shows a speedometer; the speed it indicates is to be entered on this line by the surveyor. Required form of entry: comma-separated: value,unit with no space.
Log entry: 190,km/h
